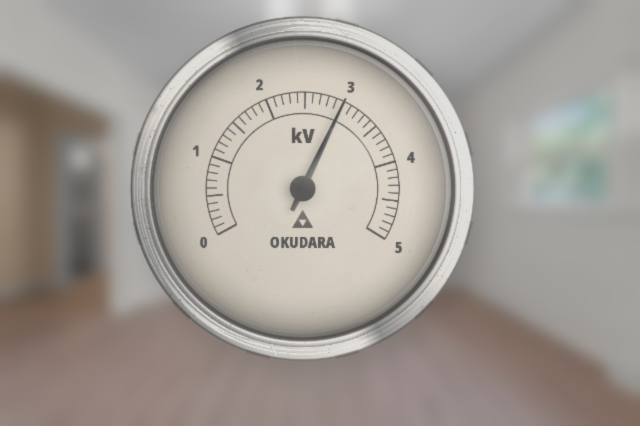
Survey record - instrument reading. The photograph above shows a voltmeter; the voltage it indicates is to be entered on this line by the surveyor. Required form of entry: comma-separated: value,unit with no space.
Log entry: 3,kV
